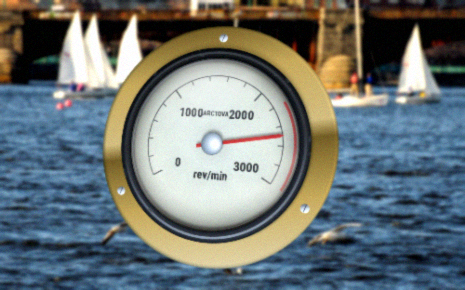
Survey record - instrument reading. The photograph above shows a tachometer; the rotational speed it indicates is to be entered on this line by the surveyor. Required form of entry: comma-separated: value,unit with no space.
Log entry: 2500,rpm
